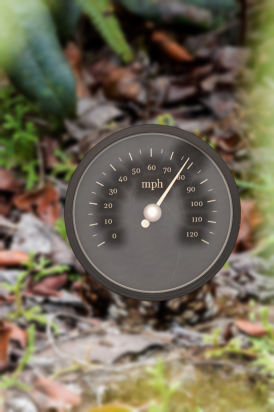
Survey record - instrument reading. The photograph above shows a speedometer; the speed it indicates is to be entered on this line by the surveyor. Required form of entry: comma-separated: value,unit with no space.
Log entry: 77.5,mph
